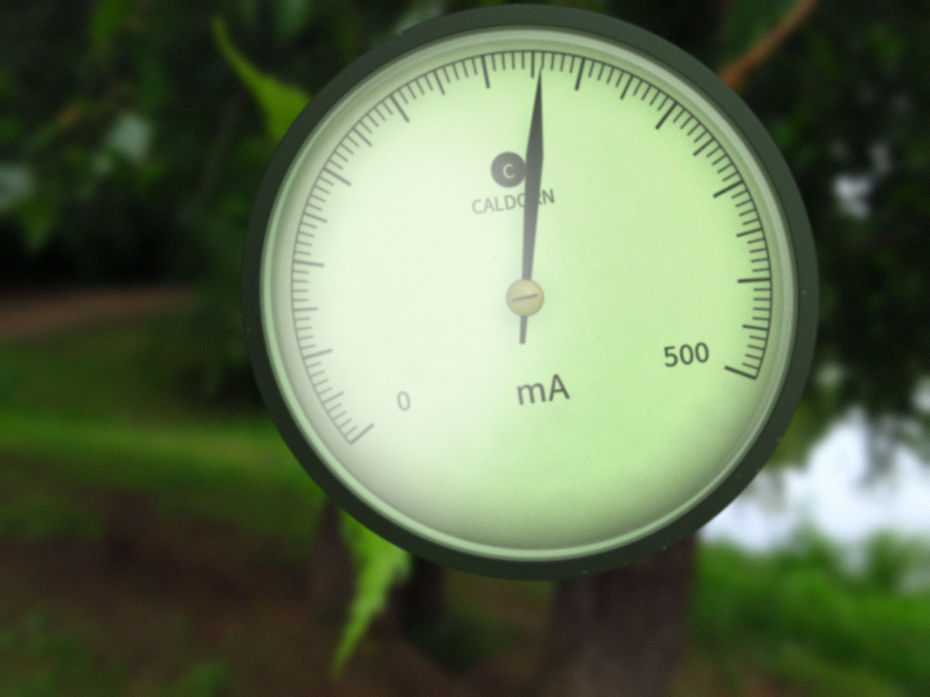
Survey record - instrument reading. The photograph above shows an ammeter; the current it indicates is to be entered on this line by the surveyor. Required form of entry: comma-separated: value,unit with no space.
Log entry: 280,mA
